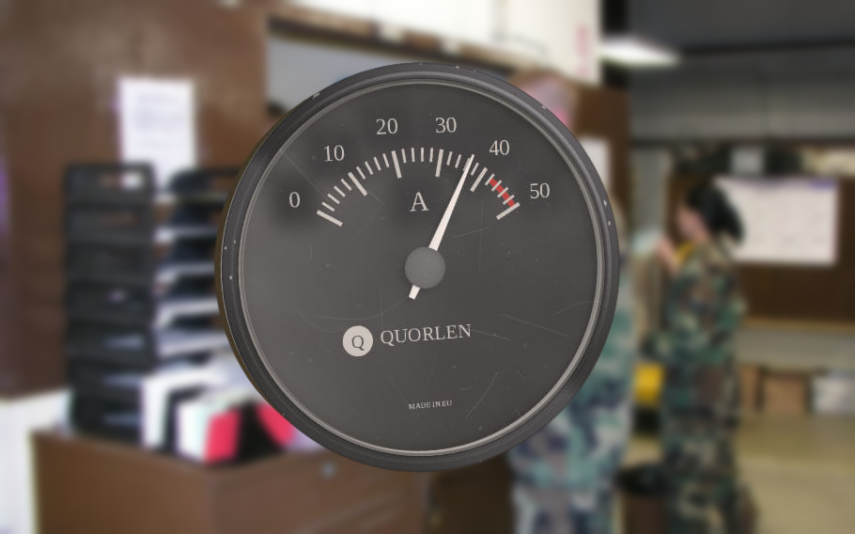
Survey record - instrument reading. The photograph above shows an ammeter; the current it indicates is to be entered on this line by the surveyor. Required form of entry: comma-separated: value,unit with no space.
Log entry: 36,A
